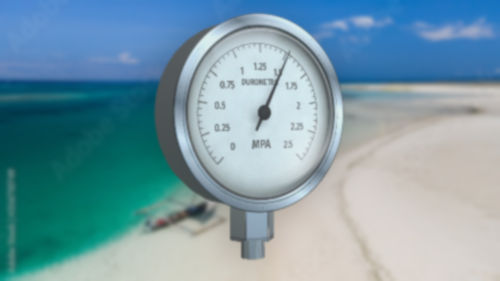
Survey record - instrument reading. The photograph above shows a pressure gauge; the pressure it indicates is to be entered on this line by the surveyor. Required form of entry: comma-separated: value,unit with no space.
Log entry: 1.5,MPa
